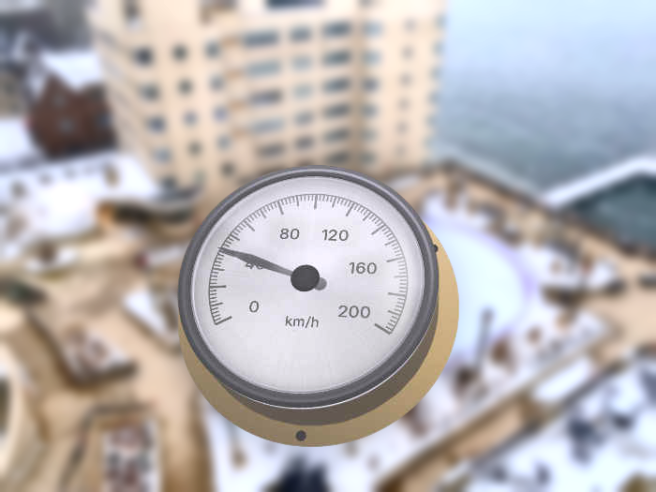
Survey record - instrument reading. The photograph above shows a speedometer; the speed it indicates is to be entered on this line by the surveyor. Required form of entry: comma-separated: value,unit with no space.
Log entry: 40,km/h
